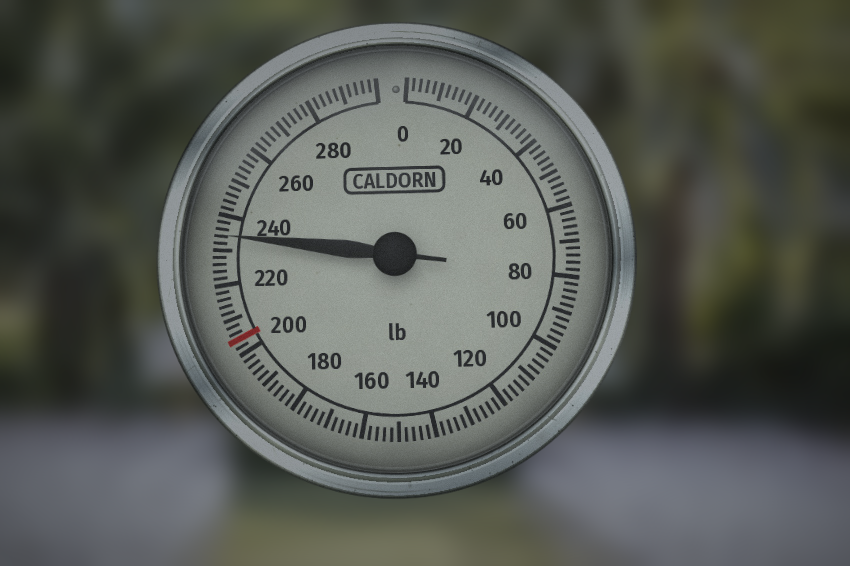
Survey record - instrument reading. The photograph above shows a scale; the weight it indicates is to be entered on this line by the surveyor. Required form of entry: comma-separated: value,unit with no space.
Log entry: 234,lb
